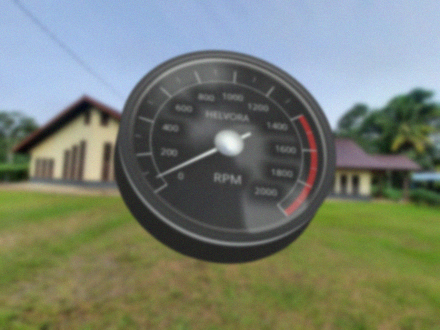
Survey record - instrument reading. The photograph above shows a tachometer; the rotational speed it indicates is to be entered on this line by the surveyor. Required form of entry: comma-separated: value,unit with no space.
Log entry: 50,rpm
